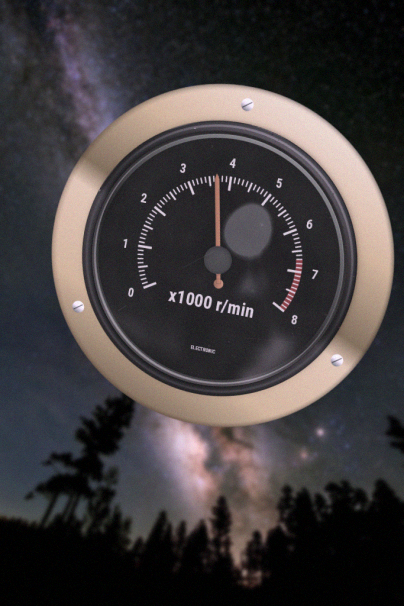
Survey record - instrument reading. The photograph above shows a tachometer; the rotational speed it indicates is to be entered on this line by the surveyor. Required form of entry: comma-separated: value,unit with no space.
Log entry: 3700,rpm
